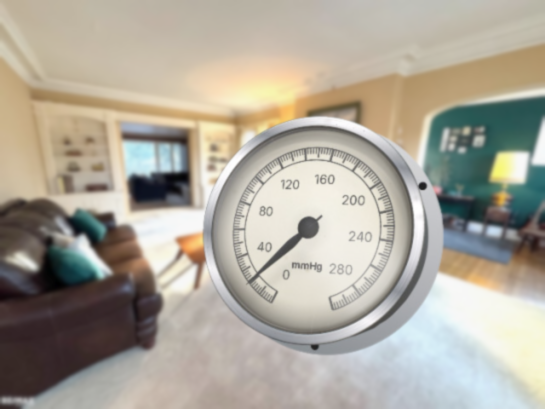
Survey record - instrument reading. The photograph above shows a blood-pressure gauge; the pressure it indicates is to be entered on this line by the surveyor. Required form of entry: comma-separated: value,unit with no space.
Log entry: 20,mmHg
